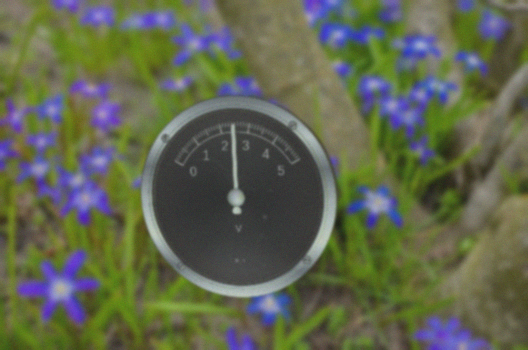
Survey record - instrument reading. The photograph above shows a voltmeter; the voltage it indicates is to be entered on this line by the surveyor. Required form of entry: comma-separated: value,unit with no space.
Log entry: 2.5,V
